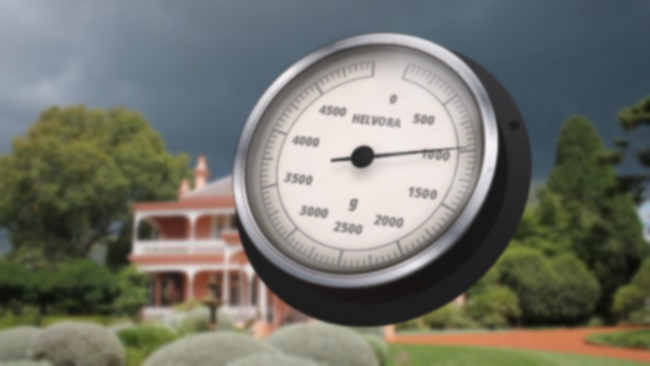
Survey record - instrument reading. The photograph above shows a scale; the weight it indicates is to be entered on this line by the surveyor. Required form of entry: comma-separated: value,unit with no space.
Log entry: 1000,g
